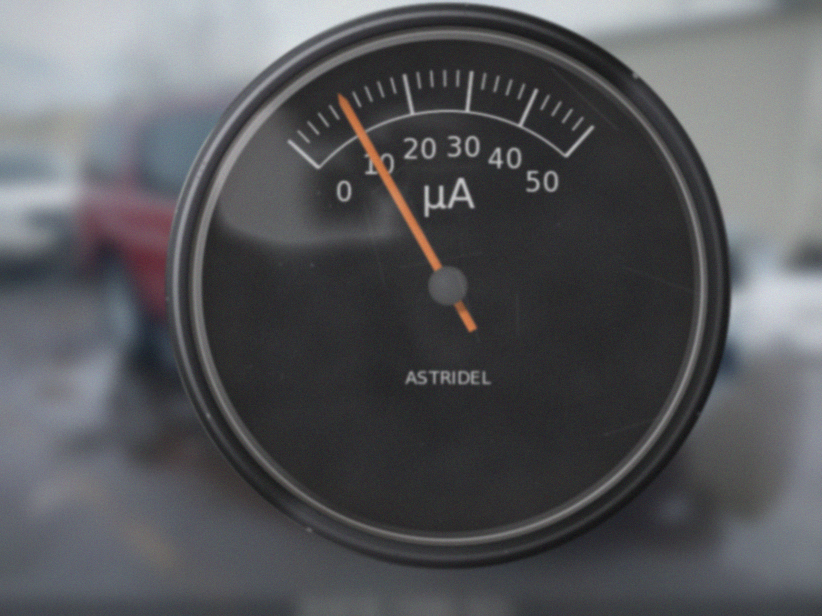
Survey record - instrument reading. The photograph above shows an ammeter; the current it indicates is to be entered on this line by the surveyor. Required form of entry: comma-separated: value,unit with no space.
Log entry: 10,µA
